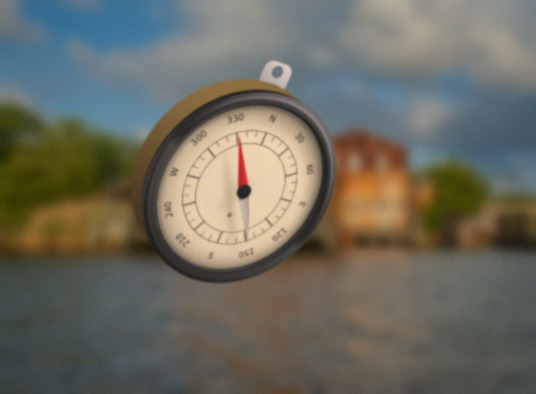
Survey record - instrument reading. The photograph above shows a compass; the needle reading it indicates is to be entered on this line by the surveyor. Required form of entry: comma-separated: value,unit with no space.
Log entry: 330,°
